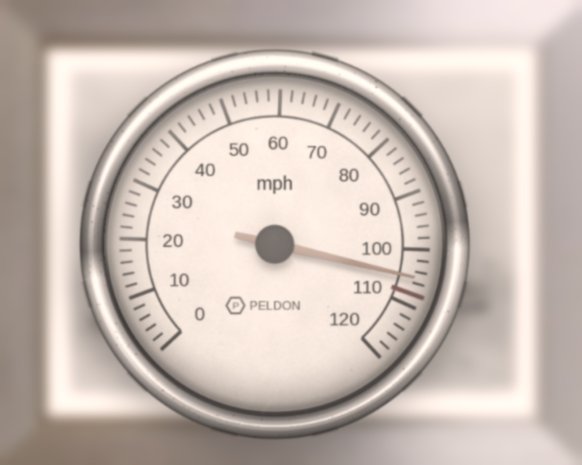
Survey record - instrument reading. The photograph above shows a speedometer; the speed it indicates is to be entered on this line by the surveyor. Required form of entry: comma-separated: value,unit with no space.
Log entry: 105,mph
